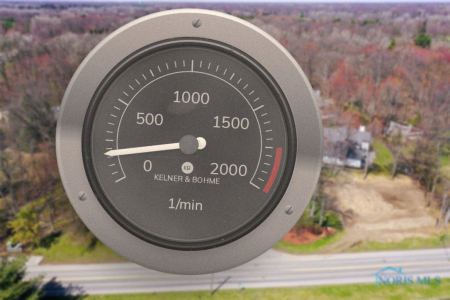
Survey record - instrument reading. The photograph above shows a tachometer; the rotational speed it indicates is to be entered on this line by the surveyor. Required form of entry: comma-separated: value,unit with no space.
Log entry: 175,rpm
